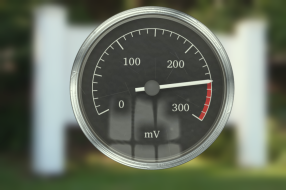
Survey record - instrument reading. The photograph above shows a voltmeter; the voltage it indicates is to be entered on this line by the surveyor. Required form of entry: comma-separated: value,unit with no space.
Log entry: 250,mV
